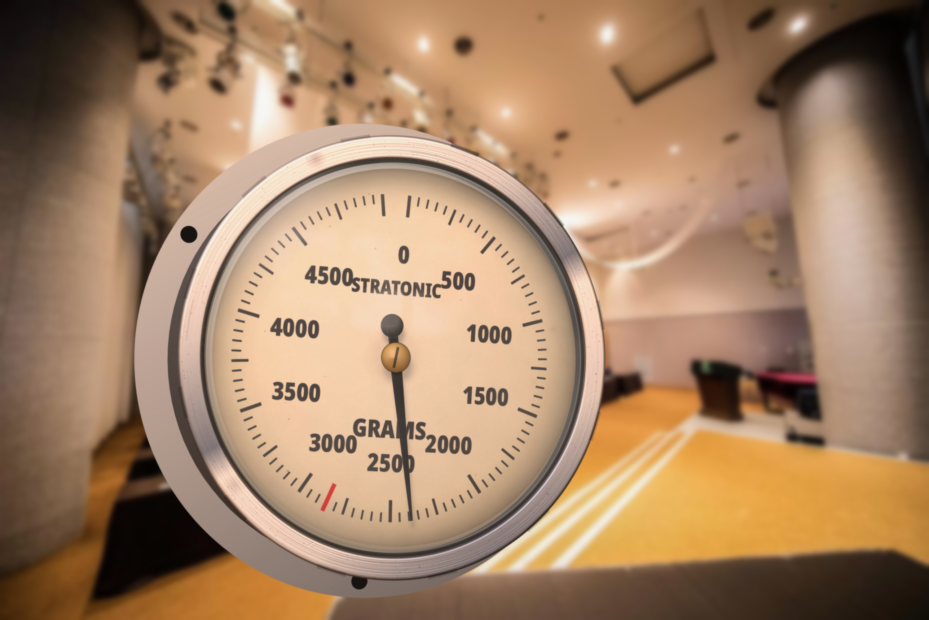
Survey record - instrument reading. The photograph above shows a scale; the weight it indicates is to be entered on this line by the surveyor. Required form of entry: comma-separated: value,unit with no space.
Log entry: 2400,g
